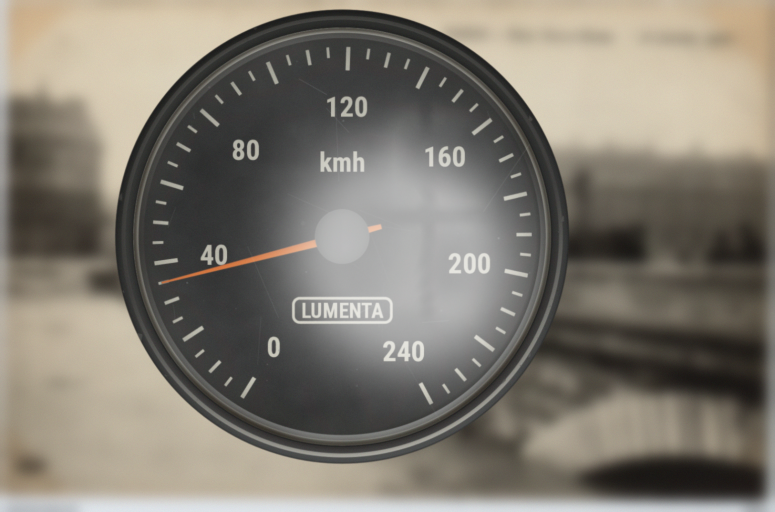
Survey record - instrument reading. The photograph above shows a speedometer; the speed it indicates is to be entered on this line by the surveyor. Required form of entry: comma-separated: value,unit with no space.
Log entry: 35,km/h
